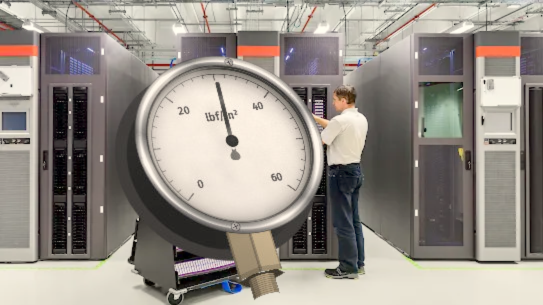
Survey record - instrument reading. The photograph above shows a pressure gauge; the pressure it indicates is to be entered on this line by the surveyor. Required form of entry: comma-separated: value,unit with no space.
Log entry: 30,psi
